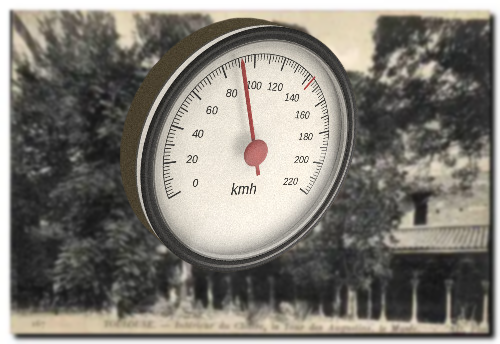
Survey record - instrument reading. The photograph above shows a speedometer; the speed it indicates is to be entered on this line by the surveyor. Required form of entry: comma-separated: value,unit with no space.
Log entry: 90,km/h
